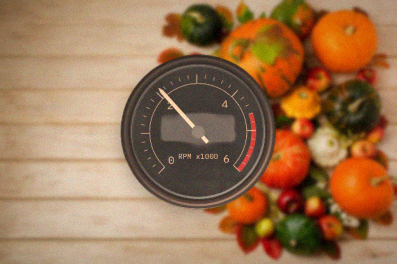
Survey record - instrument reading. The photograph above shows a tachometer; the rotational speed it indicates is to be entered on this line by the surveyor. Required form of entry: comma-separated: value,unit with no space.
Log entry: 2100,rpm
